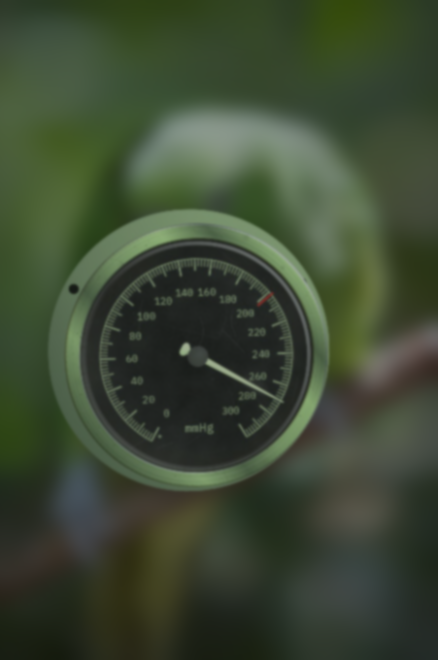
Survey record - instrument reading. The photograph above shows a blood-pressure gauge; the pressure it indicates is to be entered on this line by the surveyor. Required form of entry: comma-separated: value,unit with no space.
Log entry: 270,mmHg
